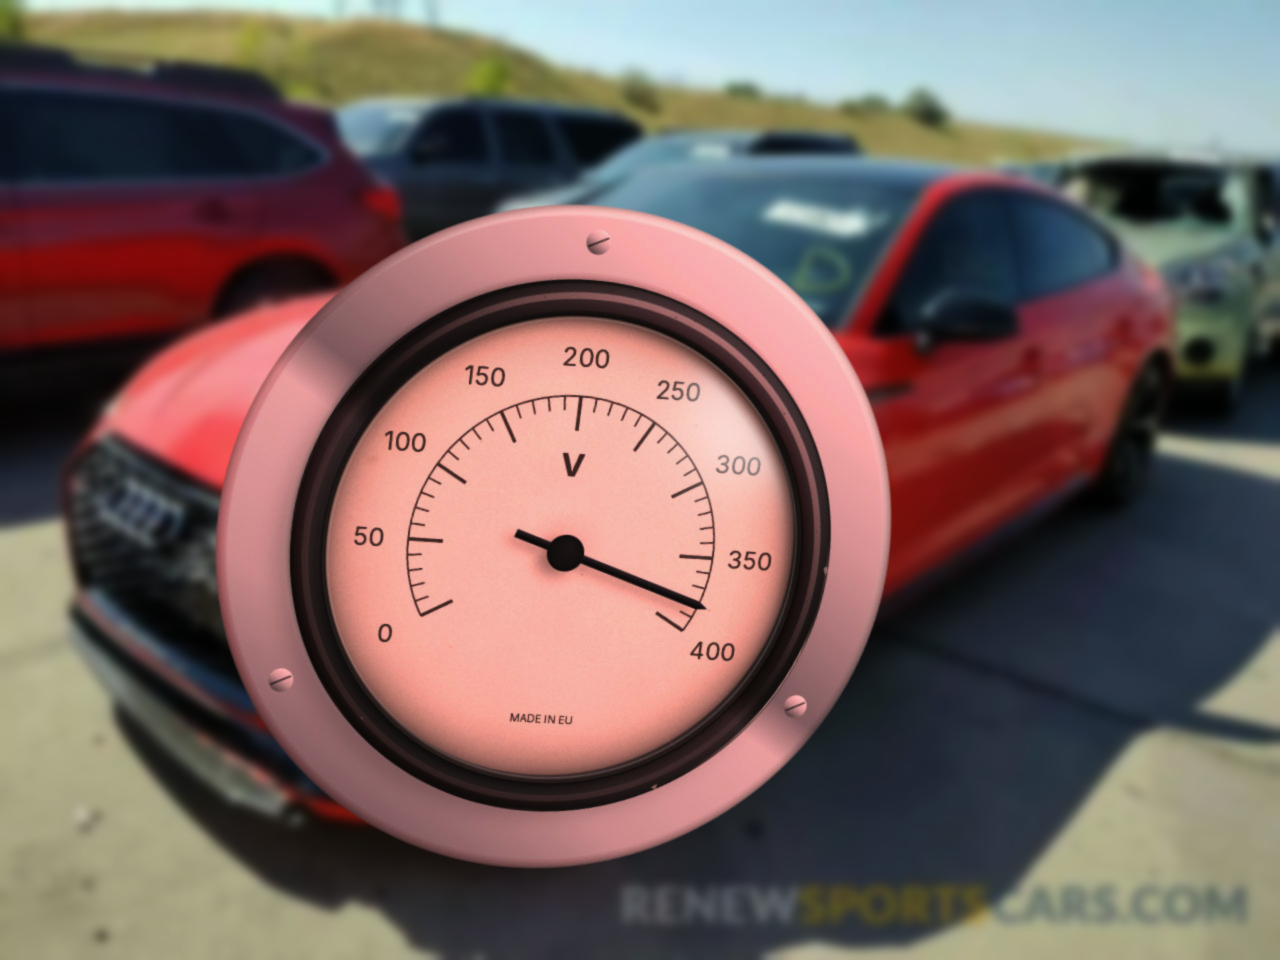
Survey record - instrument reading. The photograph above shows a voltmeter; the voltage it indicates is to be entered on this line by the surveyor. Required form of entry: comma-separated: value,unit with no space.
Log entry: 380,V
